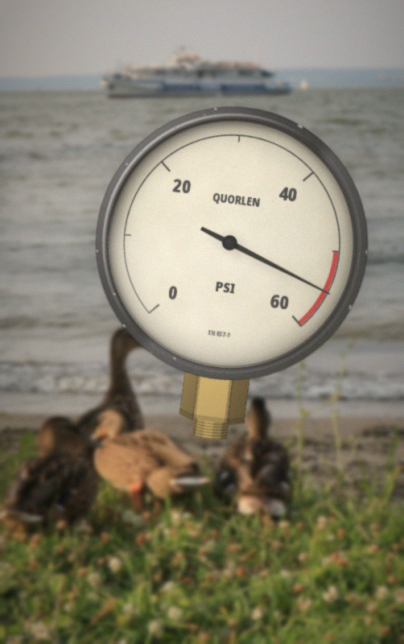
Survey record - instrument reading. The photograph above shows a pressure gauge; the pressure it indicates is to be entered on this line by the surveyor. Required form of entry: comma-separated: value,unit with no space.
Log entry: 55,psi
